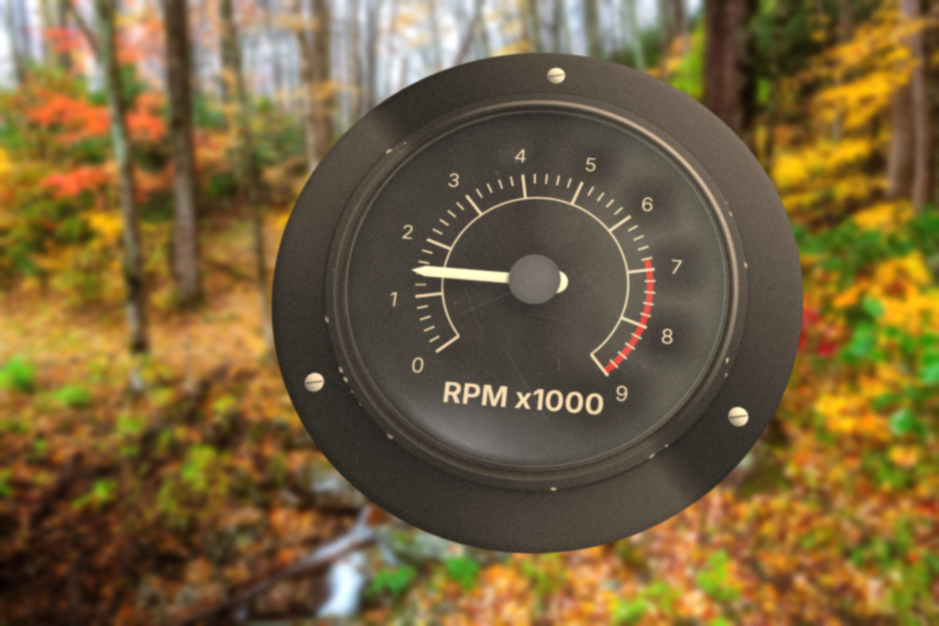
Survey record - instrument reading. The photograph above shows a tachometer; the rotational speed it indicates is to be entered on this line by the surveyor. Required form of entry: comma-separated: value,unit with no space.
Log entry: 1400,rpm
